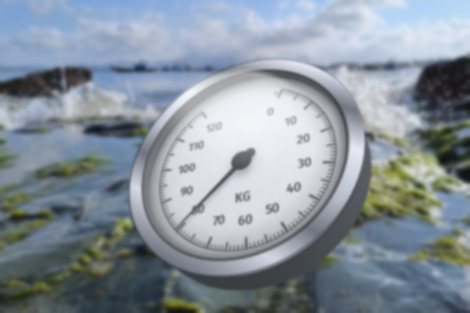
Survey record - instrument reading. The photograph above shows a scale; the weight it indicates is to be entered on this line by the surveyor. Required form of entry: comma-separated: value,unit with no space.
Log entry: 80,kg
